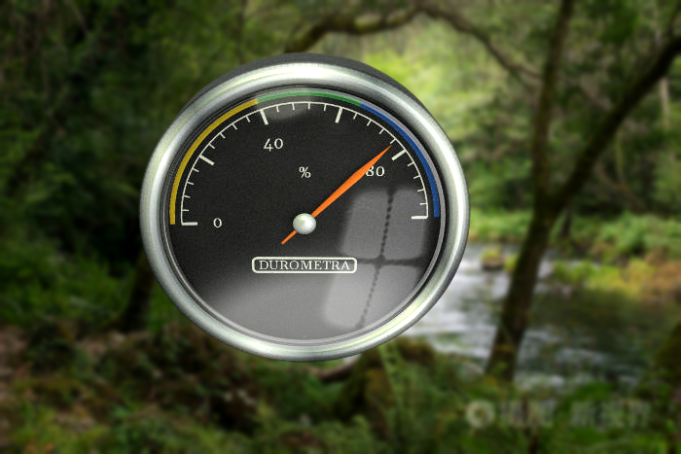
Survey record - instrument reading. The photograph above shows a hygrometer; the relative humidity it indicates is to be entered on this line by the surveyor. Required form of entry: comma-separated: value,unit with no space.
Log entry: 76,%
